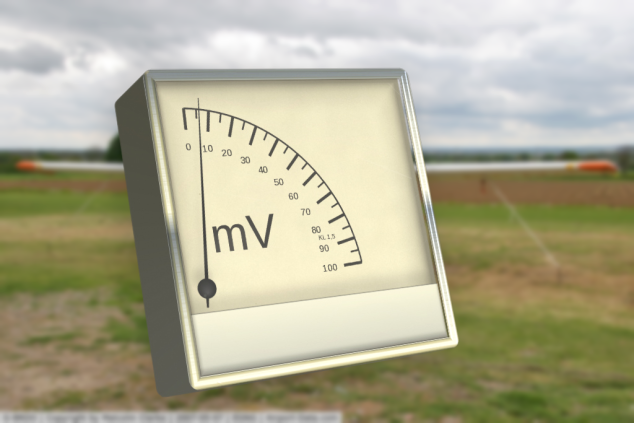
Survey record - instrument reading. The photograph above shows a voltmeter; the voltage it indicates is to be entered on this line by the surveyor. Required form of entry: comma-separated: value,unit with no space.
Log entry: 5,mV
